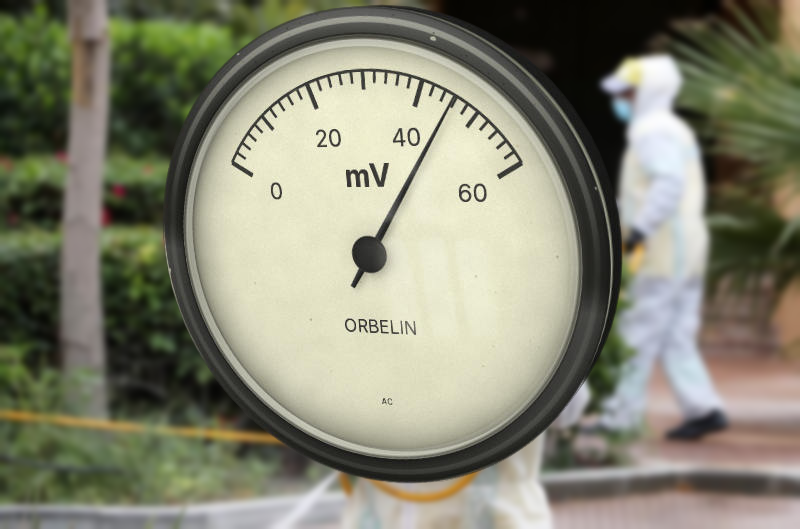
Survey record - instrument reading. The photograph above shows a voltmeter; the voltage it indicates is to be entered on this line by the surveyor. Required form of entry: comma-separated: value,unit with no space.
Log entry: 46,mV
